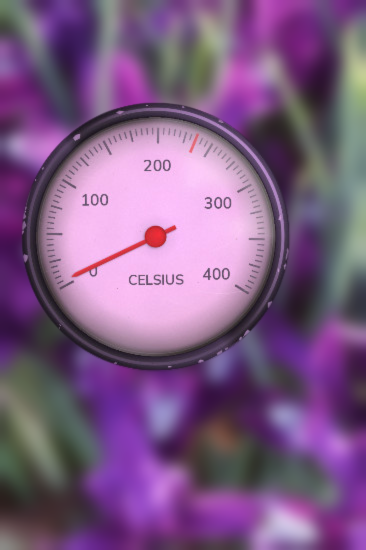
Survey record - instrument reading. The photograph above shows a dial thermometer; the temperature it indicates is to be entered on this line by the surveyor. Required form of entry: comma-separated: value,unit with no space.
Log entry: 5,°C
